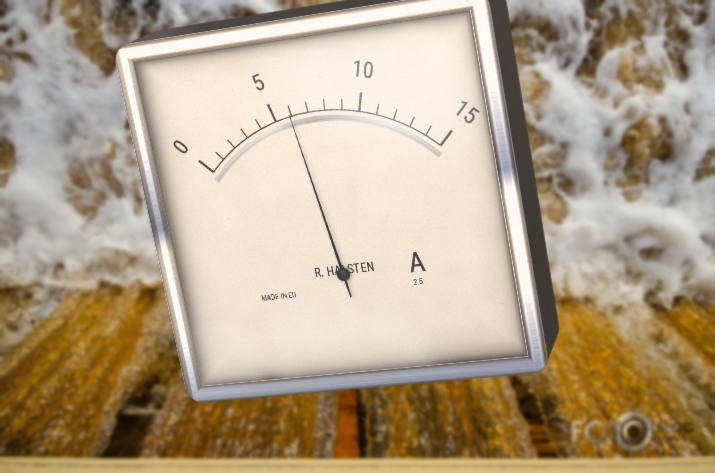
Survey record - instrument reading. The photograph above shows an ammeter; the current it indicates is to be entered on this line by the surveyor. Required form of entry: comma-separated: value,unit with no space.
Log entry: 6,A
